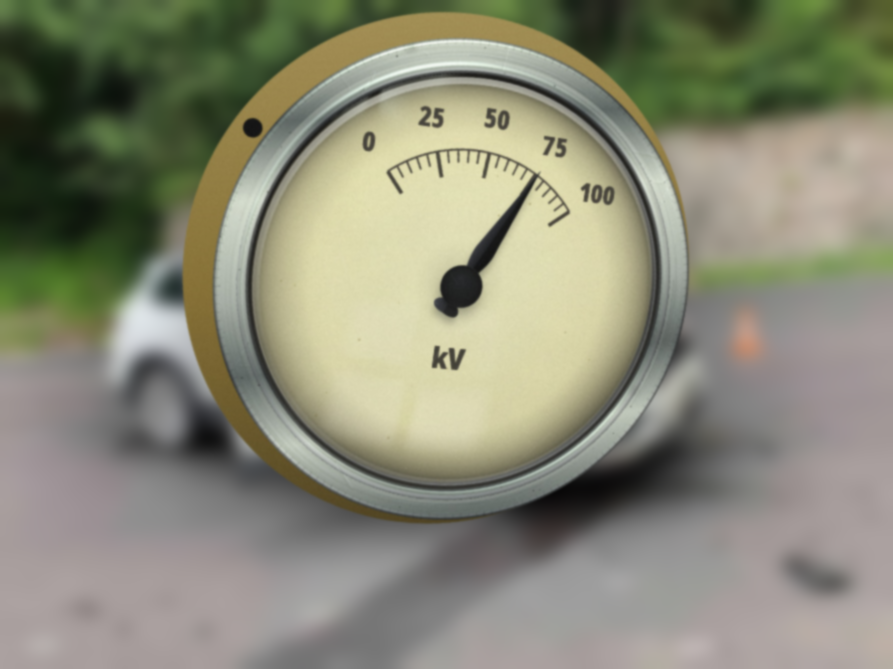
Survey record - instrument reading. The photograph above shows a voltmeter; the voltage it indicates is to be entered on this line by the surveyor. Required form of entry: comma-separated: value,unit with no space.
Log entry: 75,kV
